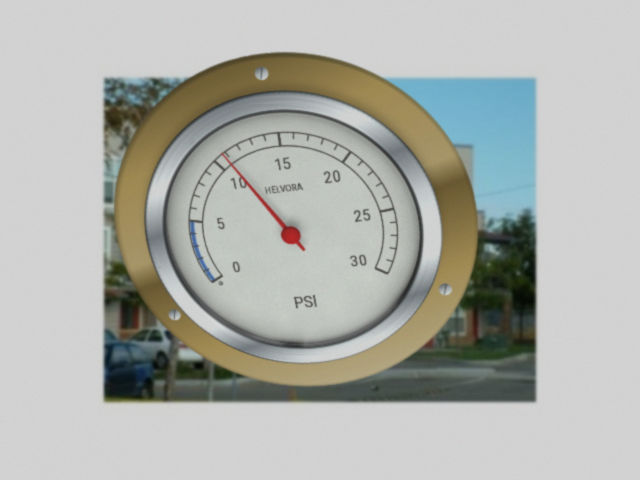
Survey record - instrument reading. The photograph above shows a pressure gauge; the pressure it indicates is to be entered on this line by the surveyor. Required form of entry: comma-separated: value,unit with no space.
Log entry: 11,psi
